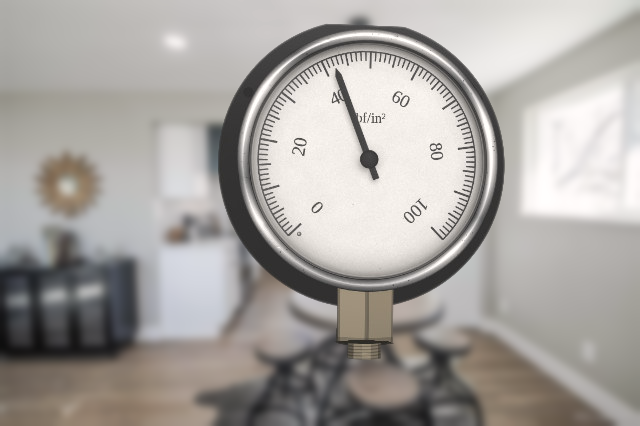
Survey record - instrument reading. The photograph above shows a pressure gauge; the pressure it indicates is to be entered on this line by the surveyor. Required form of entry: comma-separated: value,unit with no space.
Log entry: 42,psi
